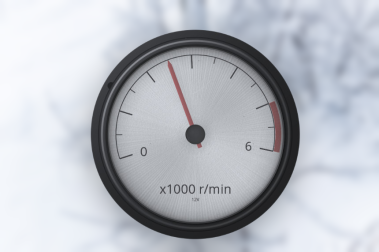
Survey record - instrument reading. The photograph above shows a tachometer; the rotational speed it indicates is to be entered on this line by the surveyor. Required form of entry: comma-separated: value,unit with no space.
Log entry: 2500,rpm
